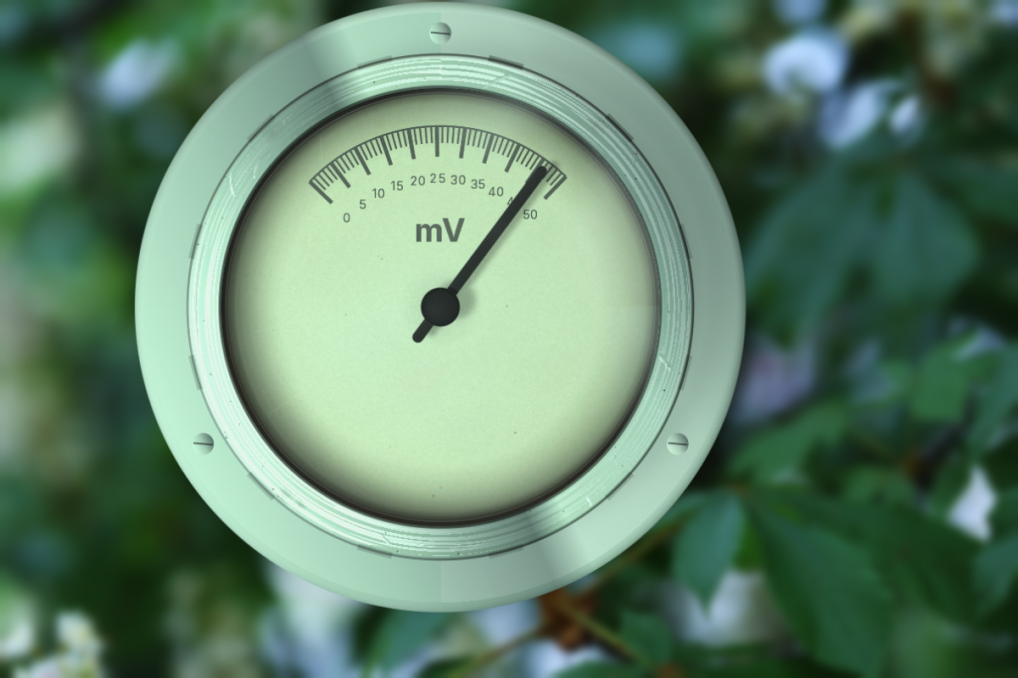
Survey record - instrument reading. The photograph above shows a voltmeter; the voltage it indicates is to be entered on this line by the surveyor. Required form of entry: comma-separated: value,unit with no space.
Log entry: 46,mV
